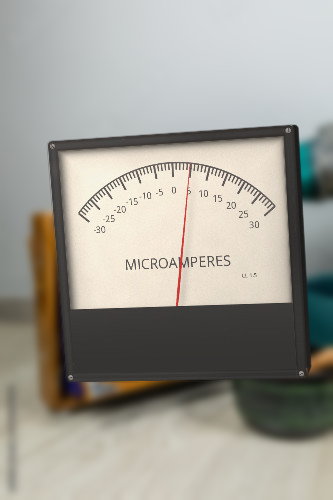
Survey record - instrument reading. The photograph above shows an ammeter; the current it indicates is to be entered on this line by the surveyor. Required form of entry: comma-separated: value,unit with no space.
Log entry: 5,µA
